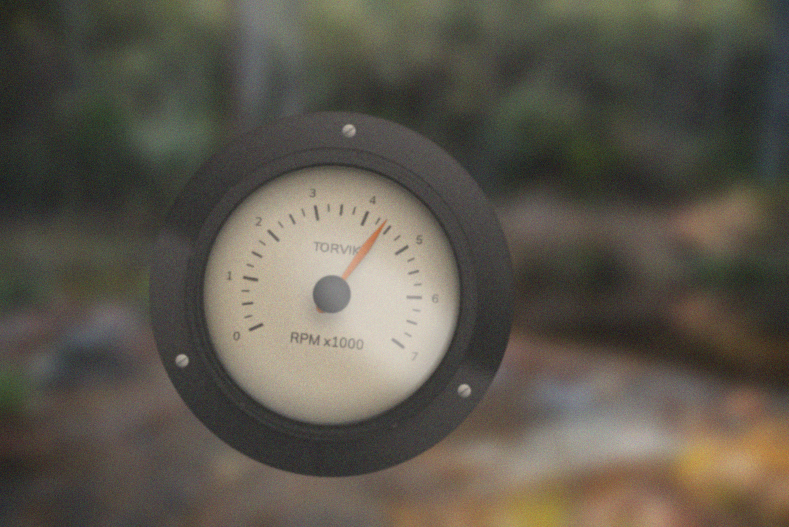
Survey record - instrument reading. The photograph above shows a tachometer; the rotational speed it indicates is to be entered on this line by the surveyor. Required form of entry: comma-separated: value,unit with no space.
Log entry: 4375,rpm
